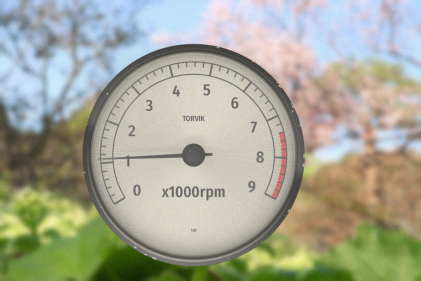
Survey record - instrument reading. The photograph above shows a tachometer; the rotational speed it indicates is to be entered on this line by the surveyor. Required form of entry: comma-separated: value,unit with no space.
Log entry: 1100,rpm
